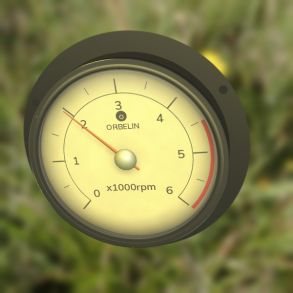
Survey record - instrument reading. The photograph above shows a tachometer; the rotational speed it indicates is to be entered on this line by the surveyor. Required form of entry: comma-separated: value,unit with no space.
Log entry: 2000,rpm
